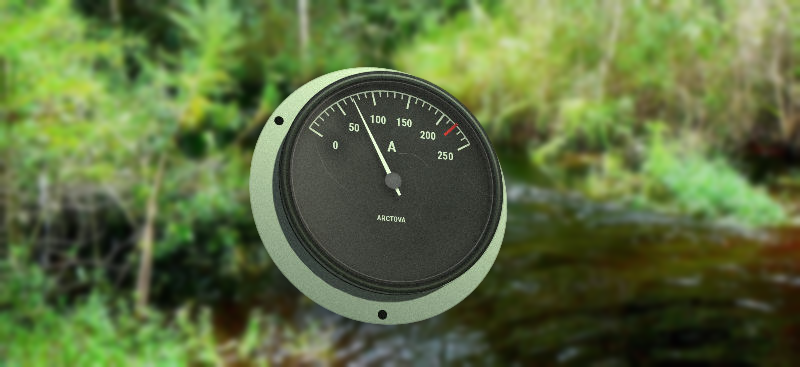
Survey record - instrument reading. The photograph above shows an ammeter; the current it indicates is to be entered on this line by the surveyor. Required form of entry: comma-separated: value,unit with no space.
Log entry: 70,A
